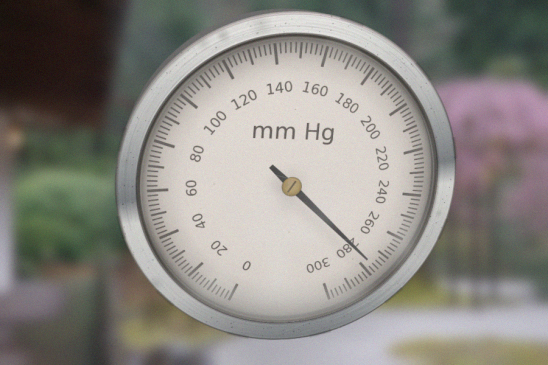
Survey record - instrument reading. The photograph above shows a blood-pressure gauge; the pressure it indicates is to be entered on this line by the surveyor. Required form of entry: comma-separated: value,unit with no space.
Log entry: 276,mmHg
